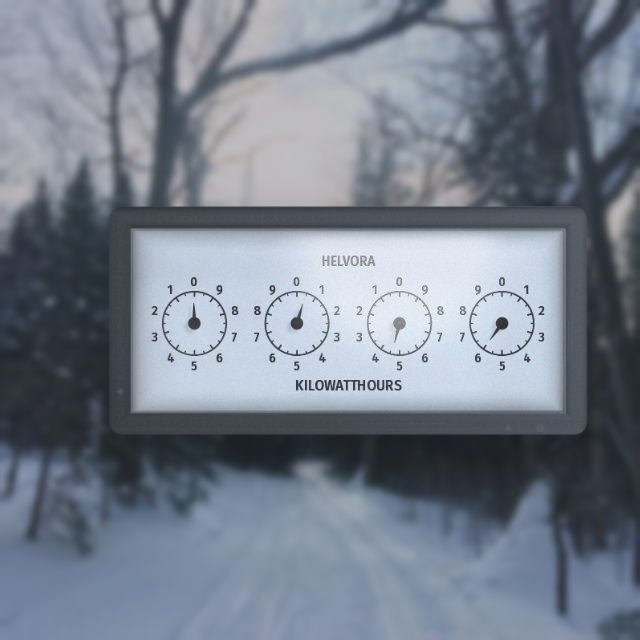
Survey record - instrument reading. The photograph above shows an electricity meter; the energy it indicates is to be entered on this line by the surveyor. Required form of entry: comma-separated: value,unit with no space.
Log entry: 46,kWh
